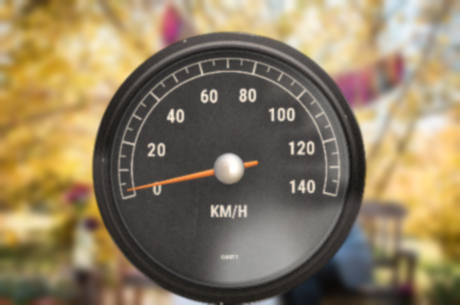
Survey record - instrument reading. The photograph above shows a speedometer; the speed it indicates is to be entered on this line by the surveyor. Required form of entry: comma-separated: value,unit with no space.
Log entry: 2.5,km/h
